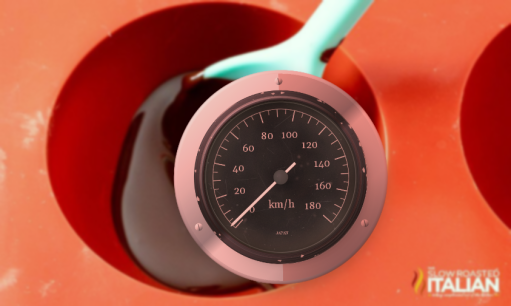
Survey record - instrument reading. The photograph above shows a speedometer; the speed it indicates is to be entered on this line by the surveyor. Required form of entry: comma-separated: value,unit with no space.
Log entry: 2.5,km/h
